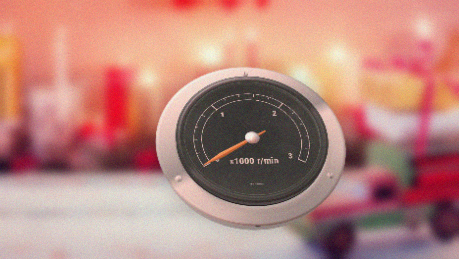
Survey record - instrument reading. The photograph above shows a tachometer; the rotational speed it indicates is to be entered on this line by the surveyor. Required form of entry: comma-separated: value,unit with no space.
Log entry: 0,rpm
